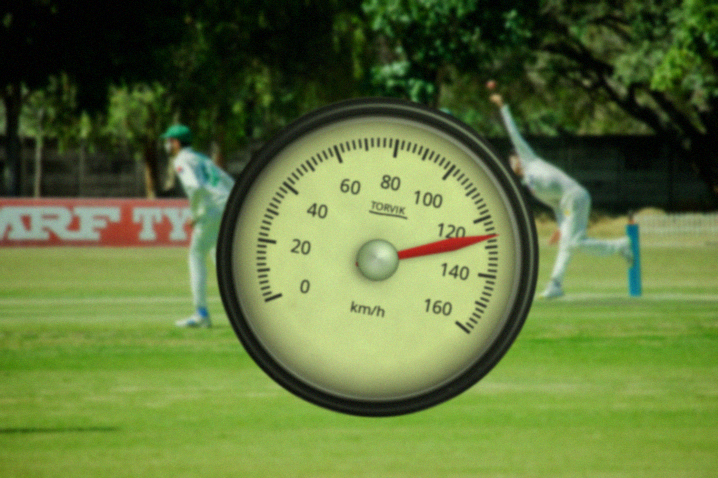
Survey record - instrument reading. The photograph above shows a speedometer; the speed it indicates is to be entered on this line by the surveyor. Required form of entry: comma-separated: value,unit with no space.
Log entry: 126,km/h
